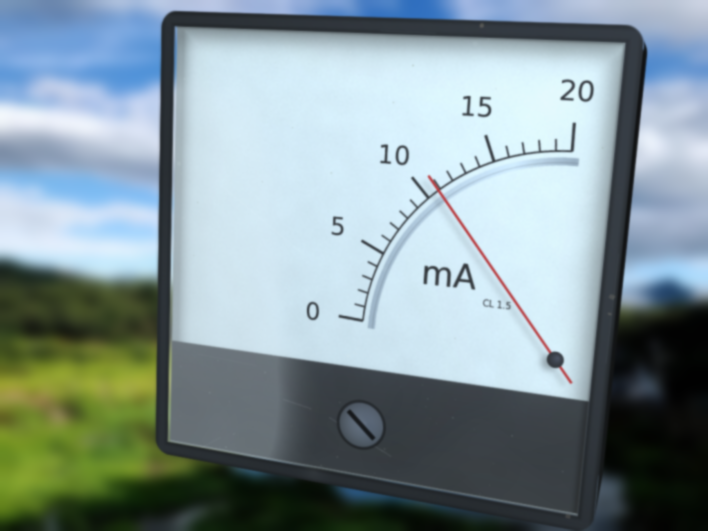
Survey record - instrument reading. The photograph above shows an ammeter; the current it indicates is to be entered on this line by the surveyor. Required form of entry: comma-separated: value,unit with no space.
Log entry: 11,mA
